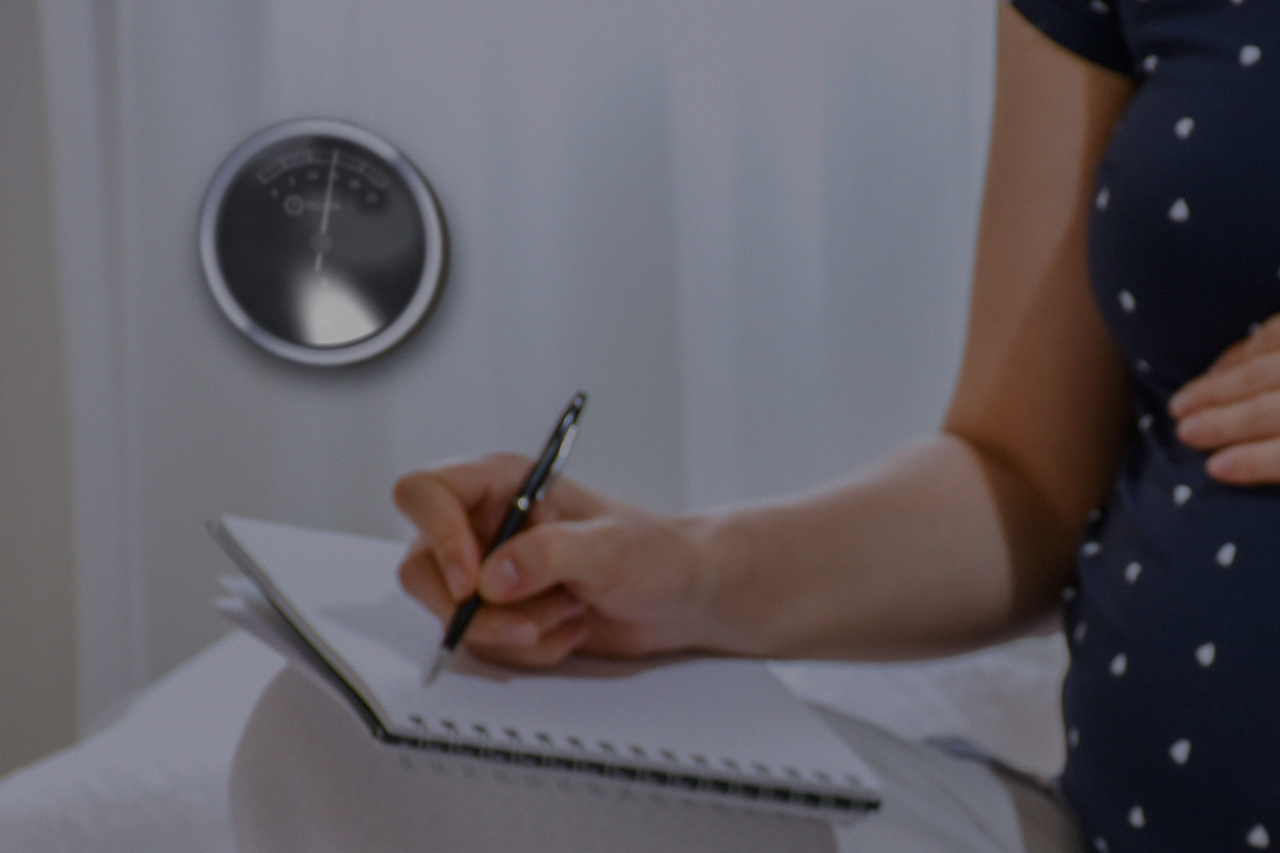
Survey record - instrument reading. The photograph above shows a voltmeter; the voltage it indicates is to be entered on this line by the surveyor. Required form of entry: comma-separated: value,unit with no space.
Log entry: 15,V
